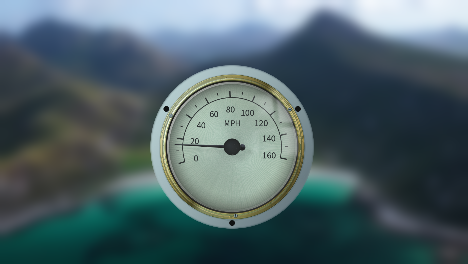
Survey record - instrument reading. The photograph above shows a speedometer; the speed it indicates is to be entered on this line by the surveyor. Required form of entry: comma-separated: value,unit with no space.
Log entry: 15,mph
